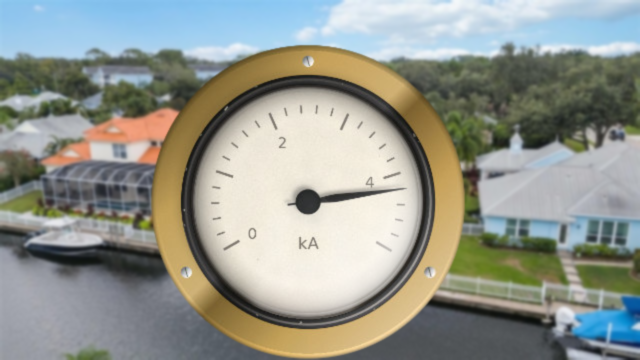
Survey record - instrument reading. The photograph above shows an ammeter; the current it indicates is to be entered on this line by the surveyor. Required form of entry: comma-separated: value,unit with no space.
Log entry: 4.2,kA
